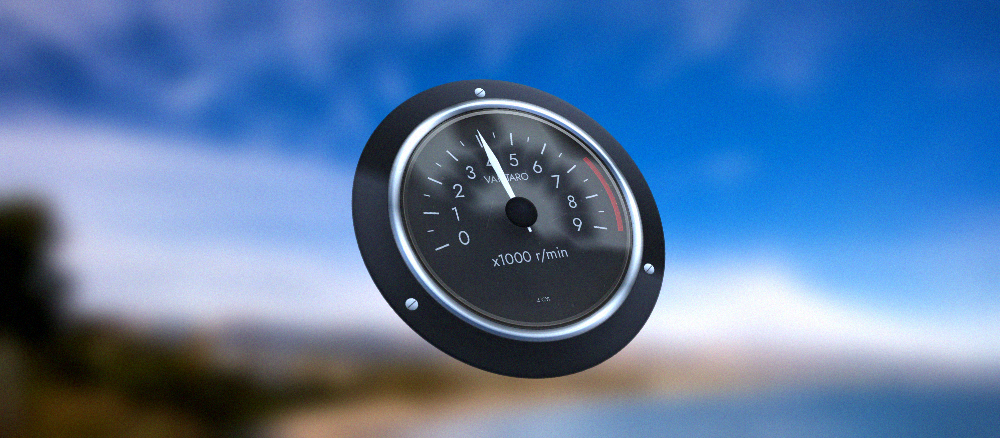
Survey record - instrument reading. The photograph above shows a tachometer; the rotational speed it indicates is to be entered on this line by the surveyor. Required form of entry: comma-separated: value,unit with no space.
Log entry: 4000,rpm
